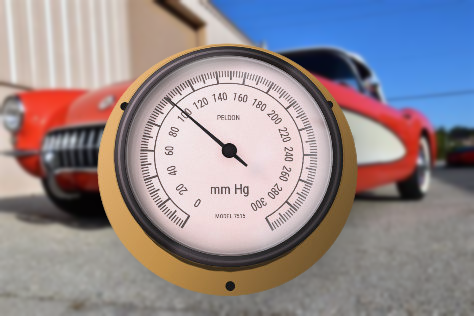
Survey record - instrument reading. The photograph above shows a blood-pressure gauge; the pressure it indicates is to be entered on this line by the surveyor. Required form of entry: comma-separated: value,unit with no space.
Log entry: 100,mmHg
